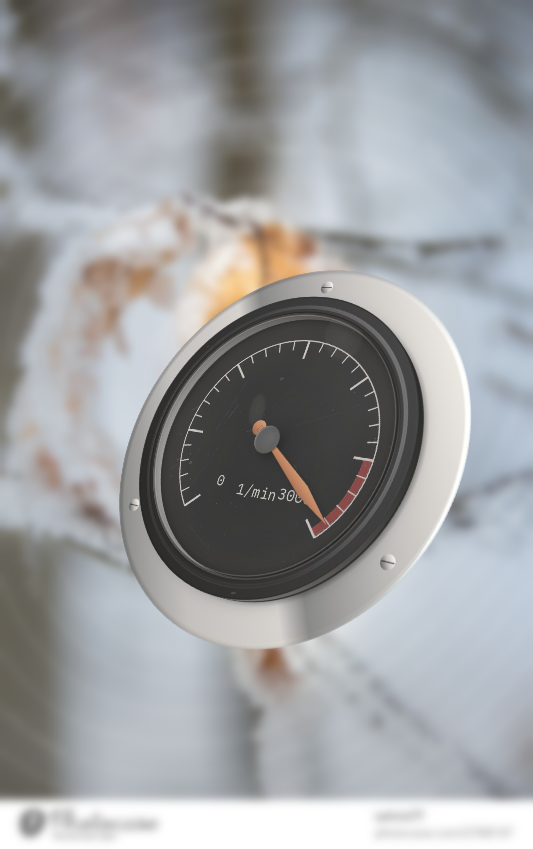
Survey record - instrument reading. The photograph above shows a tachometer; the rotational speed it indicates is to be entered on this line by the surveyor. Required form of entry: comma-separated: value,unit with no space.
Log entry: 2900,rpm
